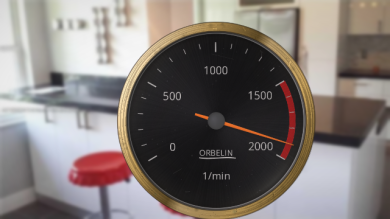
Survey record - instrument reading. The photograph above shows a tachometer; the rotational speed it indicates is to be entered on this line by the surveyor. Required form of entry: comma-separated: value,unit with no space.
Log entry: 1900,rpm
